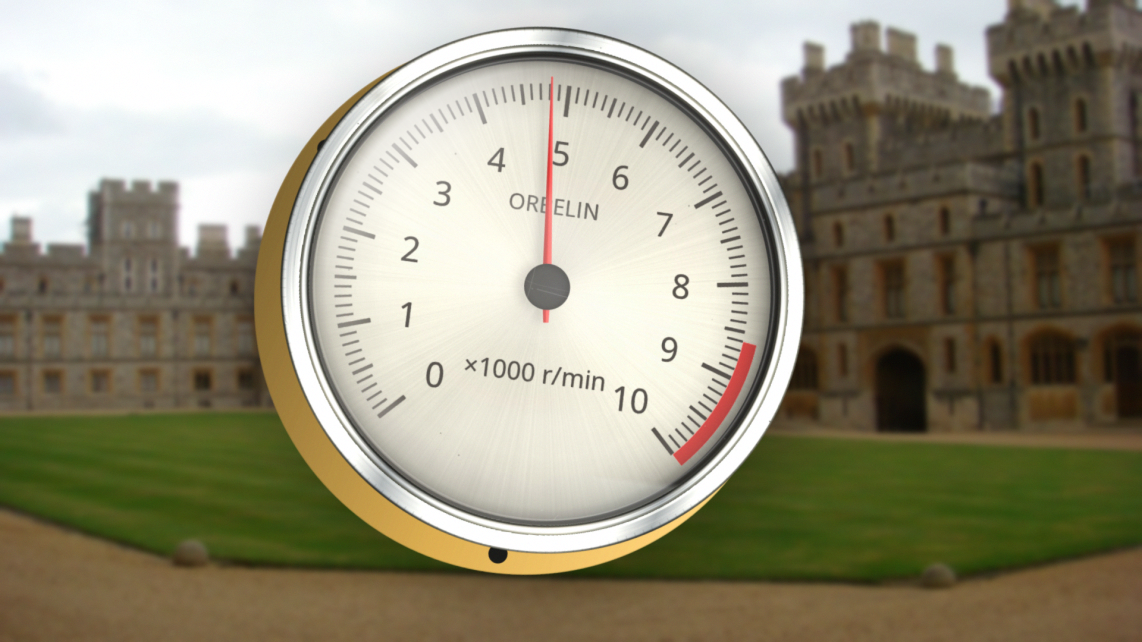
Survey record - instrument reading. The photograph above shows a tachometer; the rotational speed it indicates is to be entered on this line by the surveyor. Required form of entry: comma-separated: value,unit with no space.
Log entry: 4800,rpm
